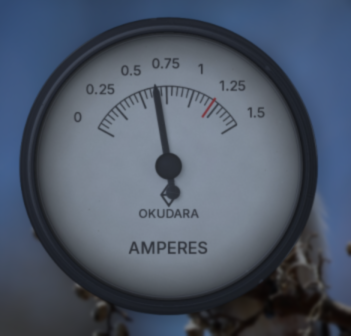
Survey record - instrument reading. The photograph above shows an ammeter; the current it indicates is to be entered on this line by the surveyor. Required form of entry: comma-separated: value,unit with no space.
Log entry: 0.65,A
